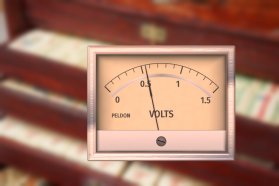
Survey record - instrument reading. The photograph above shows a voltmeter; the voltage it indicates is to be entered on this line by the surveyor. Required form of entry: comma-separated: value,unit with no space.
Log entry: 0.55,V
